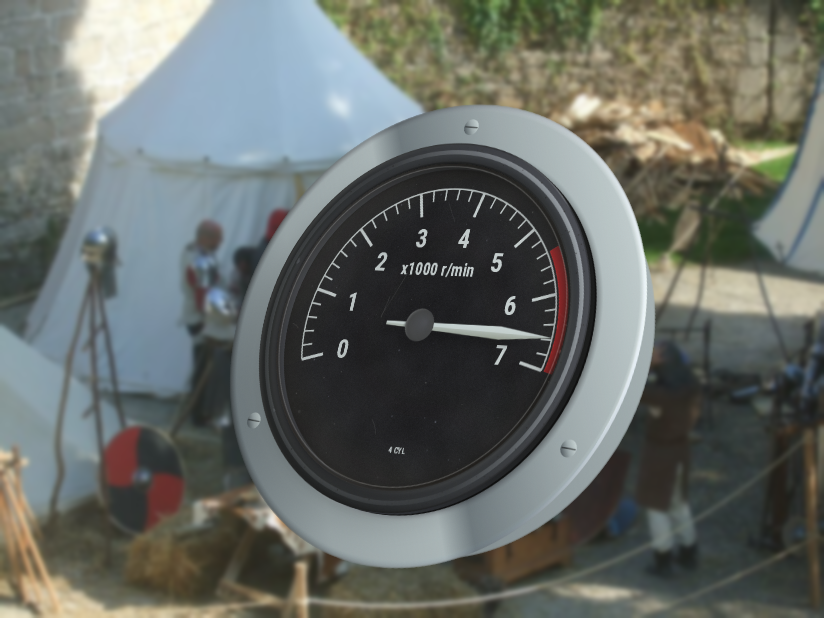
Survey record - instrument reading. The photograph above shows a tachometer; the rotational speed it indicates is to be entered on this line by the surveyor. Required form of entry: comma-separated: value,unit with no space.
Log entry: 6600,rpm
